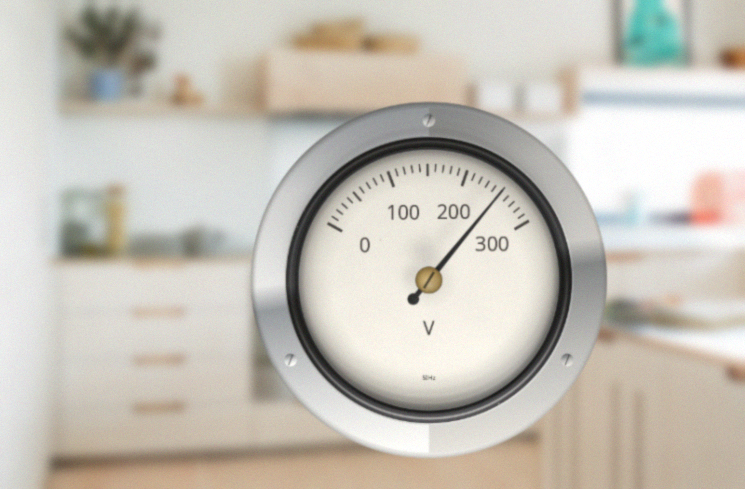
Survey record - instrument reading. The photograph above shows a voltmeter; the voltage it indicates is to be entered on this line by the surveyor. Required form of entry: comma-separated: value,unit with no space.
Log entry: 250,V
